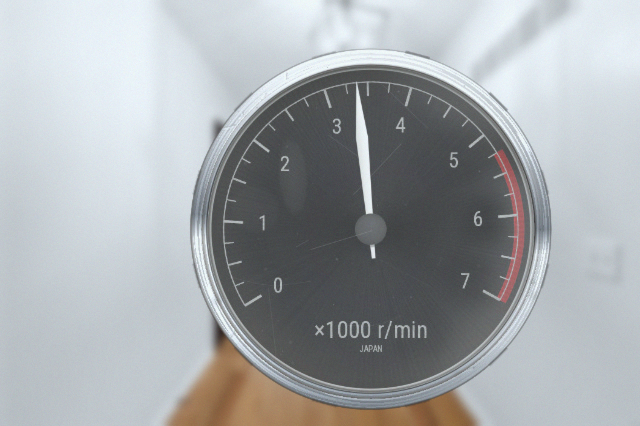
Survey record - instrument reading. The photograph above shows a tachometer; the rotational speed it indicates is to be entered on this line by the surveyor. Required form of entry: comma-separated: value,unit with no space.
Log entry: 3375,rpm
